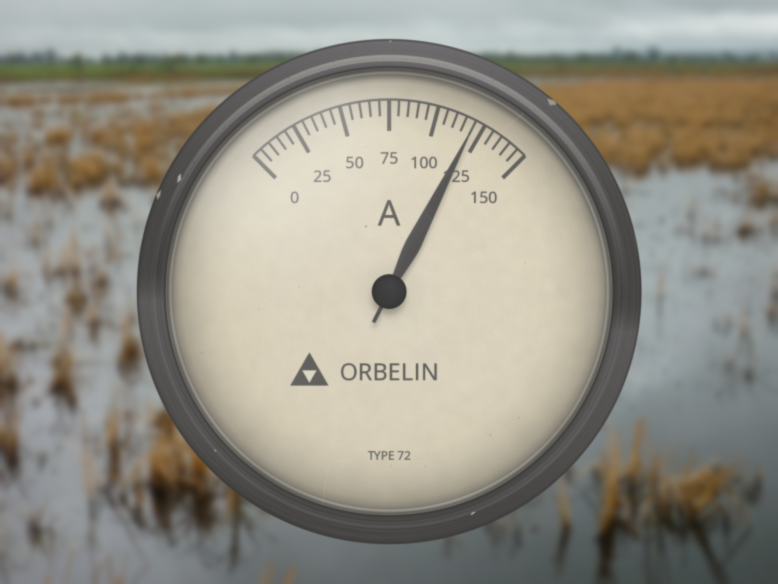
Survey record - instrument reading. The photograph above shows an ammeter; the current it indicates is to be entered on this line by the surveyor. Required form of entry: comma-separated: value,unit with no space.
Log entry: 120,A
